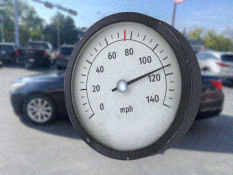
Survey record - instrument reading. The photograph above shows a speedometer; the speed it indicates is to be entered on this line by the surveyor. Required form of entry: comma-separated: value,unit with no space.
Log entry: 115,mph
